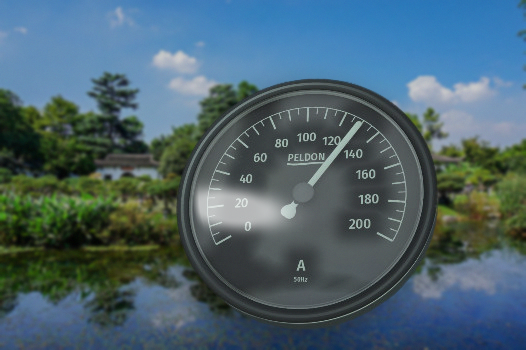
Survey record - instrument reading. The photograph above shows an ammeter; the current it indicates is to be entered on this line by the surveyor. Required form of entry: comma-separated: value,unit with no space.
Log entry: 130,A
